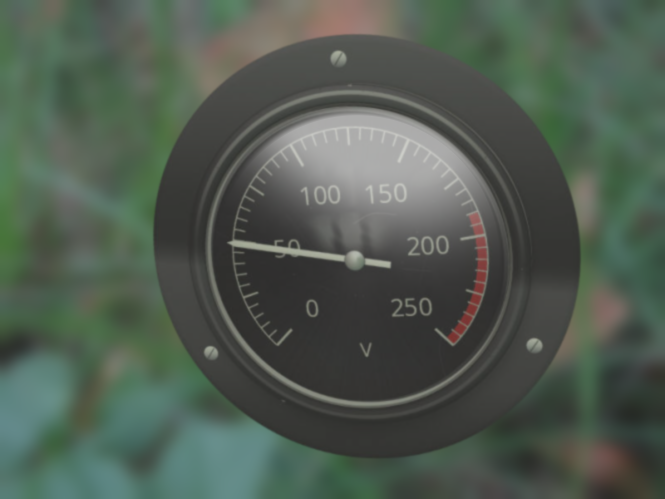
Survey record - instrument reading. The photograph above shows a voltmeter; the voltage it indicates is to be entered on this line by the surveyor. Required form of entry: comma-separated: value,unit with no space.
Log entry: 50,V
